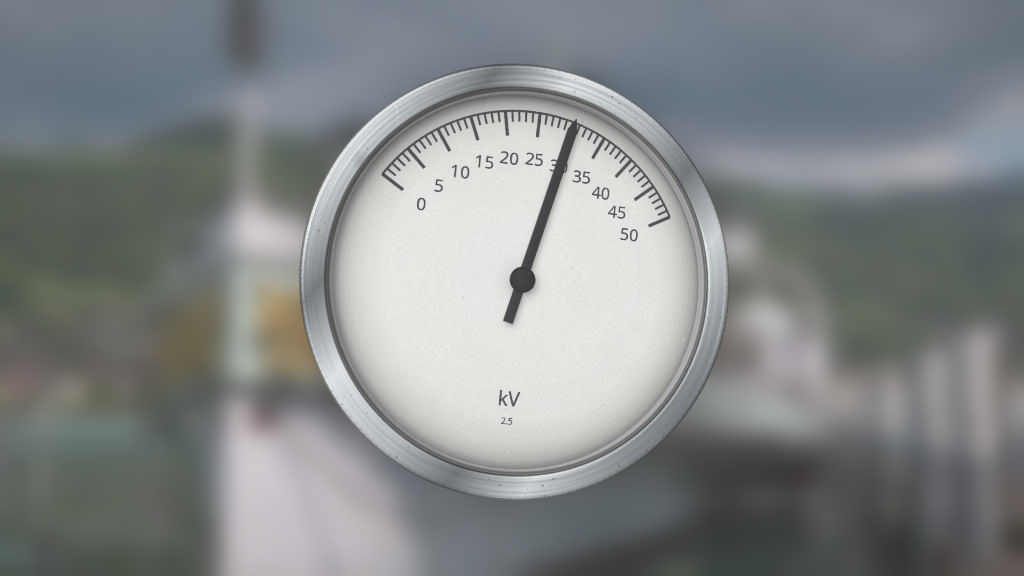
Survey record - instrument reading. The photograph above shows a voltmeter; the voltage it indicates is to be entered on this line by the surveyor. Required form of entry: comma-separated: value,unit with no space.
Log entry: 30,kV
